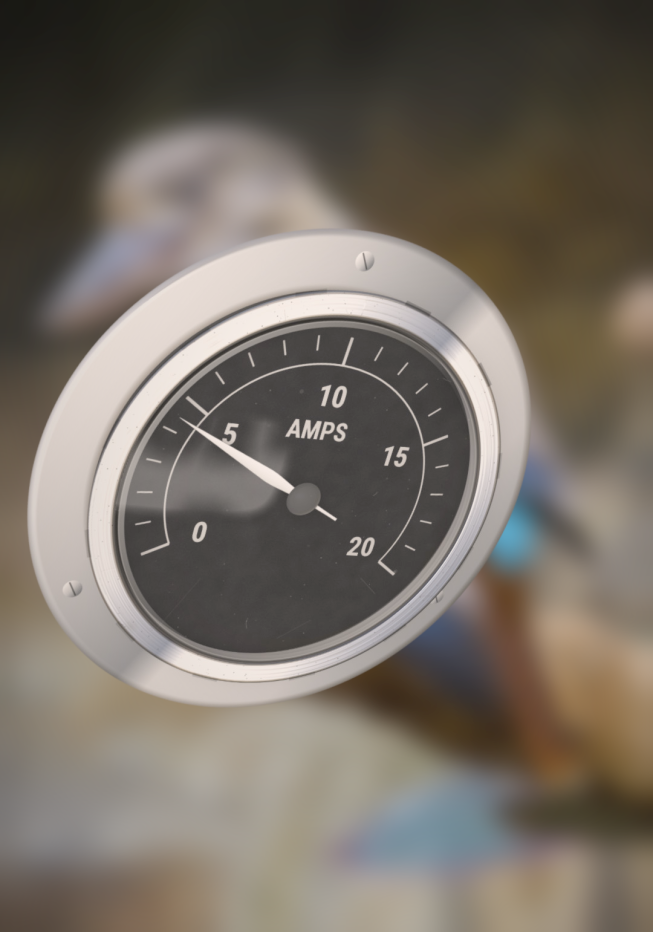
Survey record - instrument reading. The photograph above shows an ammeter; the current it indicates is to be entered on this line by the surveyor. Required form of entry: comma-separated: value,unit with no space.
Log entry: 4.5,A
